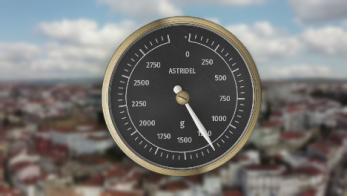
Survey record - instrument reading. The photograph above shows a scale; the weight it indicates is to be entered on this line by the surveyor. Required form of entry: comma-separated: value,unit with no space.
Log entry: 1250,g
